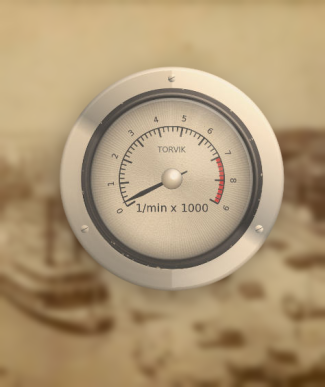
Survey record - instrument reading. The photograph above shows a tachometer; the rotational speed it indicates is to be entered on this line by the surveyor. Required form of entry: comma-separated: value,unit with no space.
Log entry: 200,rpm
